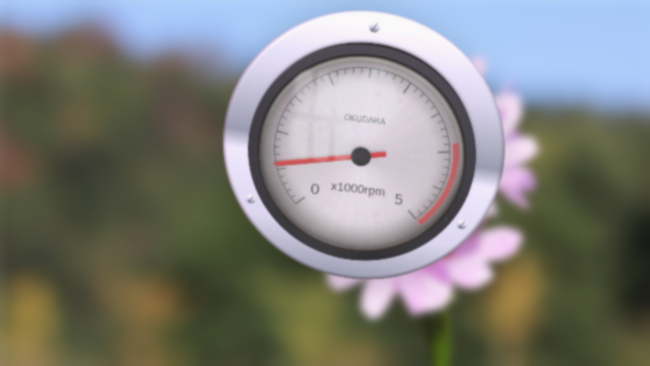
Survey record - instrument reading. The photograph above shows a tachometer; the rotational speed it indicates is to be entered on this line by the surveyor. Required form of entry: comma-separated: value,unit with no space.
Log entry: 600,rpm
